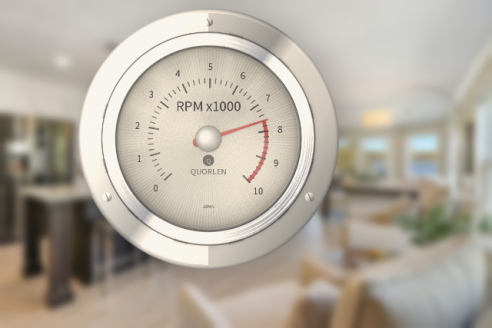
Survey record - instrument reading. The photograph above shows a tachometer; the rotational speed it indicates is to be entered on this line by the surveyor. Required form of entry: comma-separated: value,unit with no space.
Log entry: 7600,rpm
